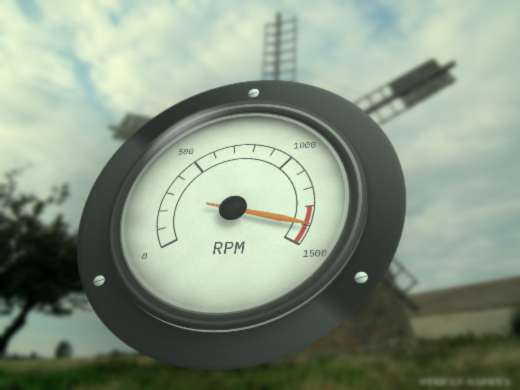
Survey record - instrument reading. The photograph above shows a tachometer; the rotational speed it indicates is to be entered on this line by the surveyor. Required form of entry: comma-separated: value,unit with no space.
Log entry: 1400,rpm
